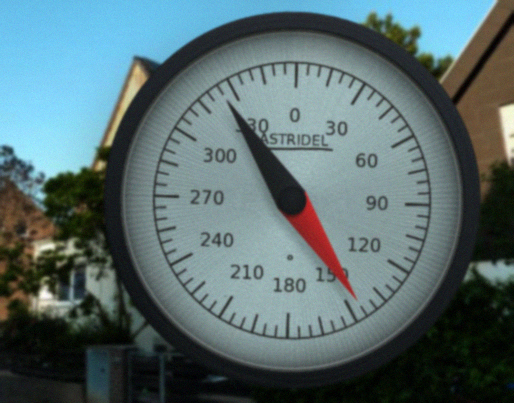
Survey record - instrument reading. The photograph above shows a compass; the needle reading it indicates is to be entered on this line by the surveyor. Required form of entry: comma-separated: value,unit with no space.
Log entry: 145,°
